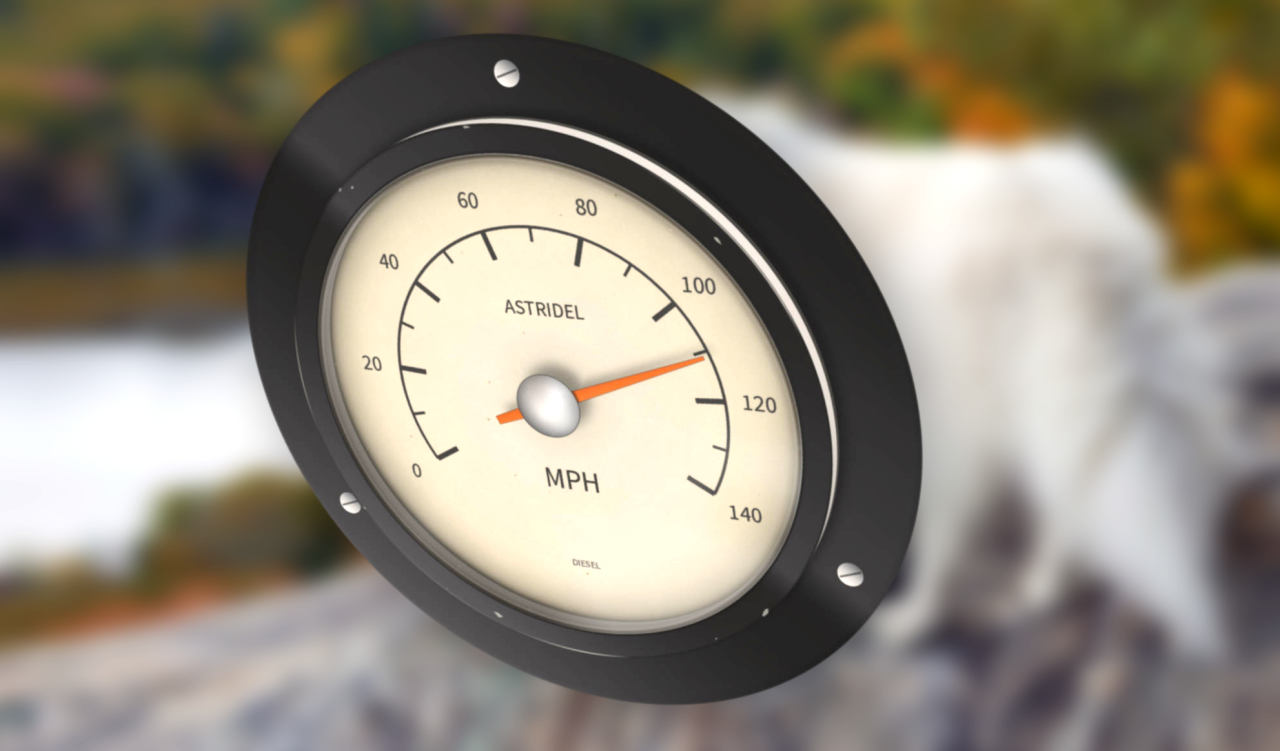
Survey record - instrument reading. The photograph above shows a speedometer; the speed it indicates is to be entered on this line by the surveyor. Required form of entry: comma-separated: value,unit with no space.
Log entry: 110,mph
